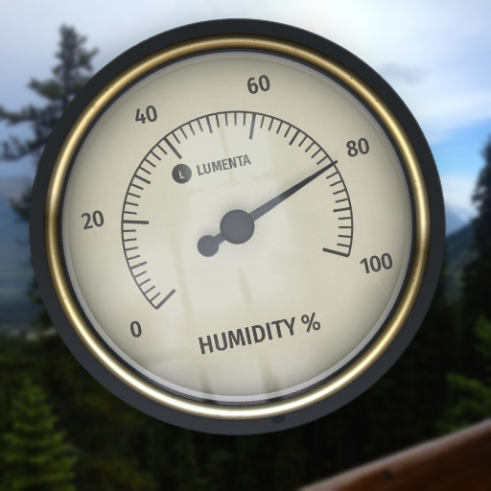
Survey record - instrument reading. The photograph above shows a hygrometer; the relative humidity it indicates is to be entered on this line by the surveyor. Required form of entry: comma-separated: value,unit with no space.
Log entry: 80,%
